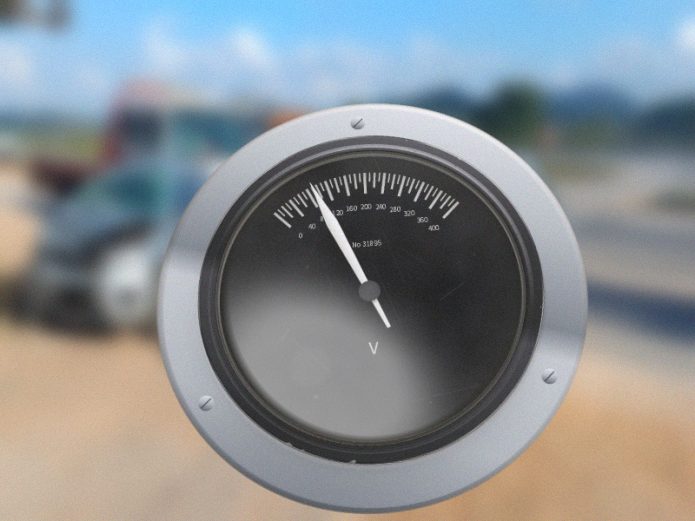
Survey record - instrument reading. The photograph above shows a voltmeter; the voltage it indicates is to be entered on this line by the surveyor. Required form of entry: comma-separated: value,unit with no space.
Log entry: 90,V
